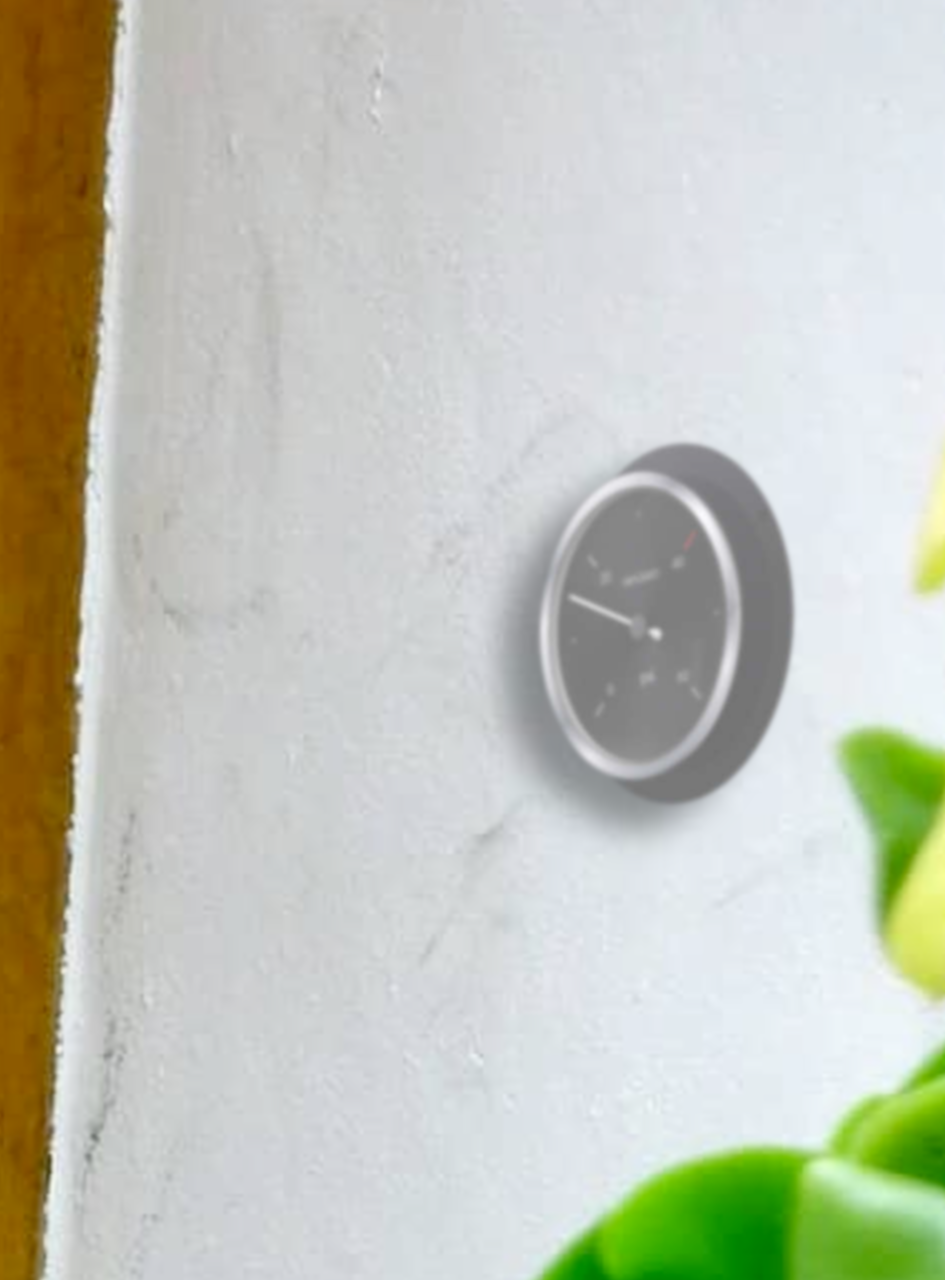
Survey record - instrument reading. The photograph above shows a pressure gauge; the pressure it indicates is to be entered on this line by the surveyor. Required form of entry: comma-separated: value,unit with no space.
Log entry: 15,psi
